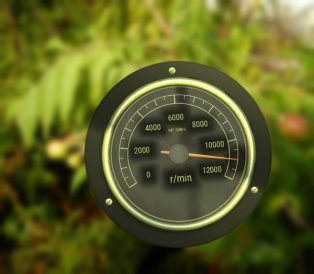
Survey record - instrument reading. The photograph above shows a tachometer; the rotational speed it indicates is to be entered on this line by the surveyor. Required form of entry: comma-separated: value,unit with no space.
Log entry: 11000,rpm
